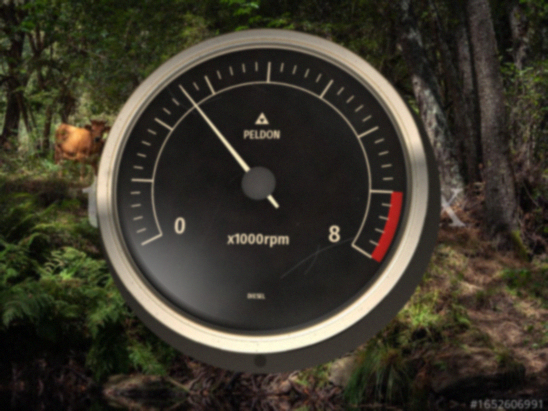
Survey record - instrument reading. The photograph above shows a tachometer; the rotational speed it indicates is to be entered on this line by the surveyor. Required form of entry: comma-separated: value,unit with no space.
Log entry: 2600,rpm
